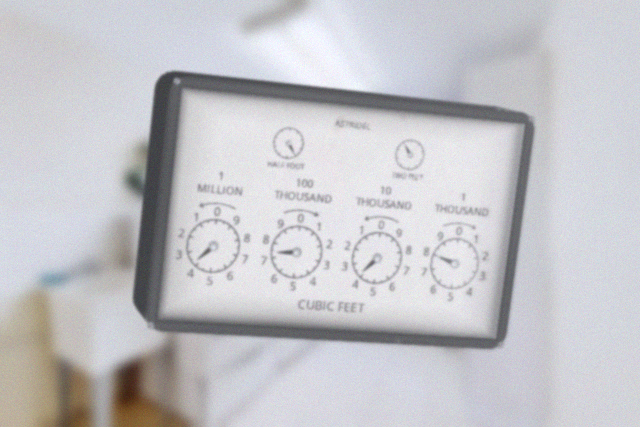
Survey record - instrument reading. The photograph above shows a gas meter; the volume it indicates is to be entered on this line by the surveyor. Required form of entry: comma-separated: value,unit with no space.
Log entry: 373800,ft³
